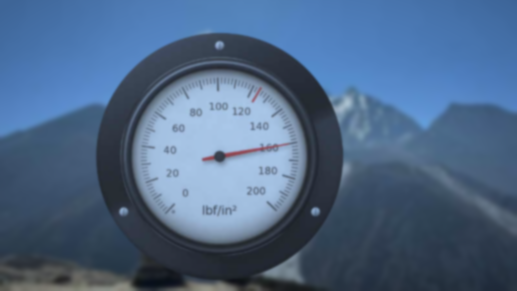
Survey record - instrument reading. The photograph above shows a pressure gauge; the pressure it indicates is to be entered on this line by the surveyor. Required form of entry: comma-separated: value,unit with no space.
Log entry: 160,psi
